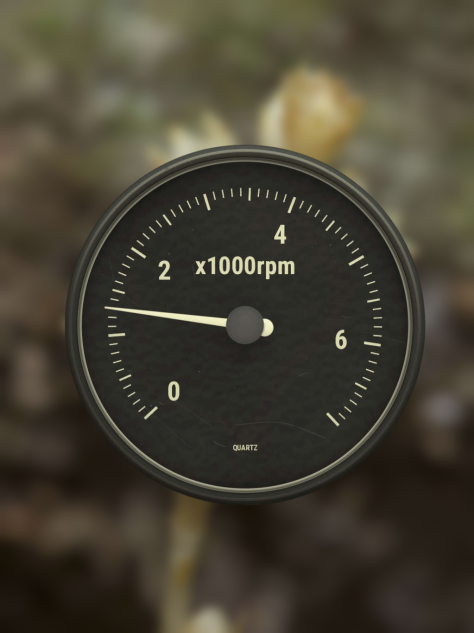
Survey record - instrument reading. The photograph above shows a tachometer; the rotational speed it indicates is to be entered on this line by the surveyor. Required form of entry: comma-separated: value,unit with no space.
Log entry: 1300,rpm
